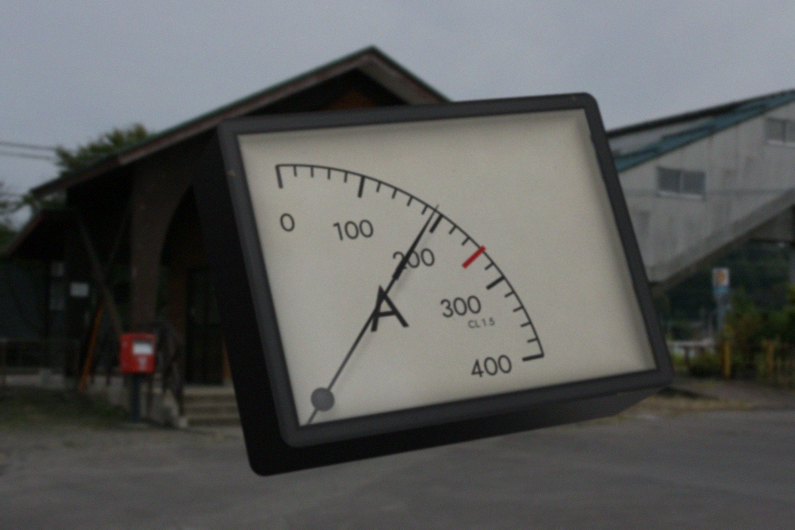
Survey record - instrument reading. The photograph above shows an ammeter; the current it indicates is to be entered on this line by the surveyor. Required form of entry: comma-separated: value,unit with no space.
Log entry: 190,A
